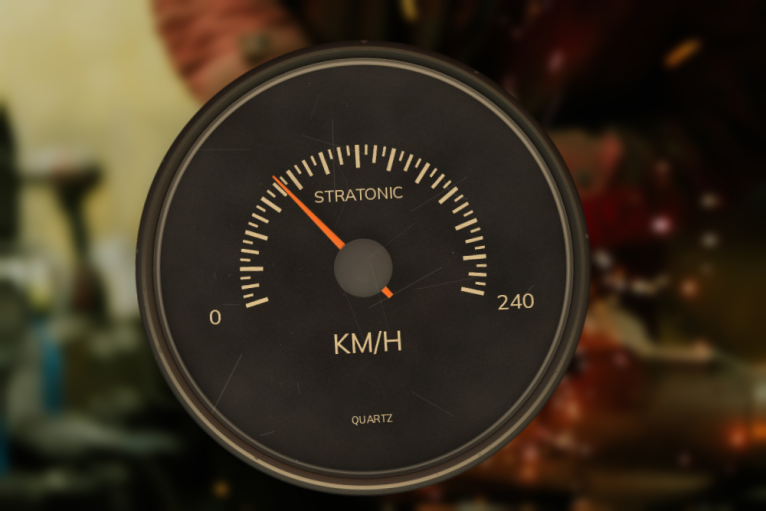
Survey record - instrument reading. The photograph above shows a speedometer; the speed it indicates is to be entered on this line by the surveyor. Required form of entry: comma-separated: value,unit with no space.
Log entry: 72.5,km/h
